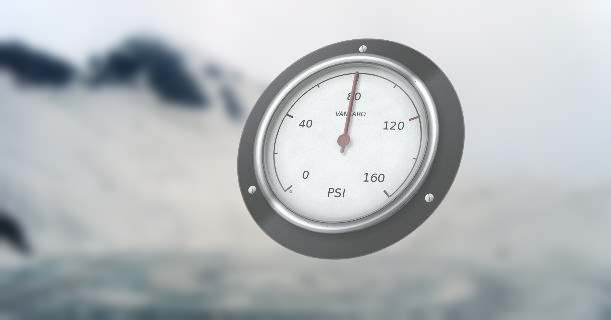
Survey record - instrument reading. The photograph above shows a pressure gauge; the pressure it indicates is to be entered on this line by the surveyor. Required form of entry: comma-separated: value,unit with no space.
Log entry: 80,psi
